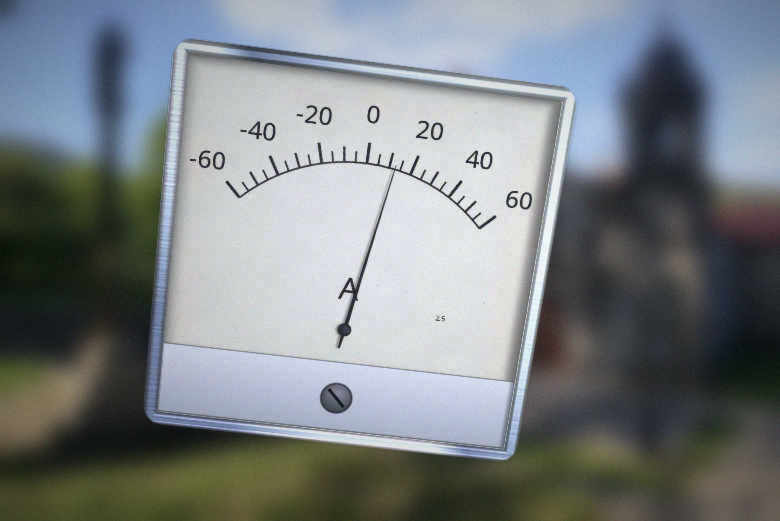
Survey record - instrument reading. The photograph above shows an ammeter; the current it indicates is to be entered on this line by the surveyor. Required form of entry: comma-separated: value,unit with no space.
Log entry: 12.5,A
